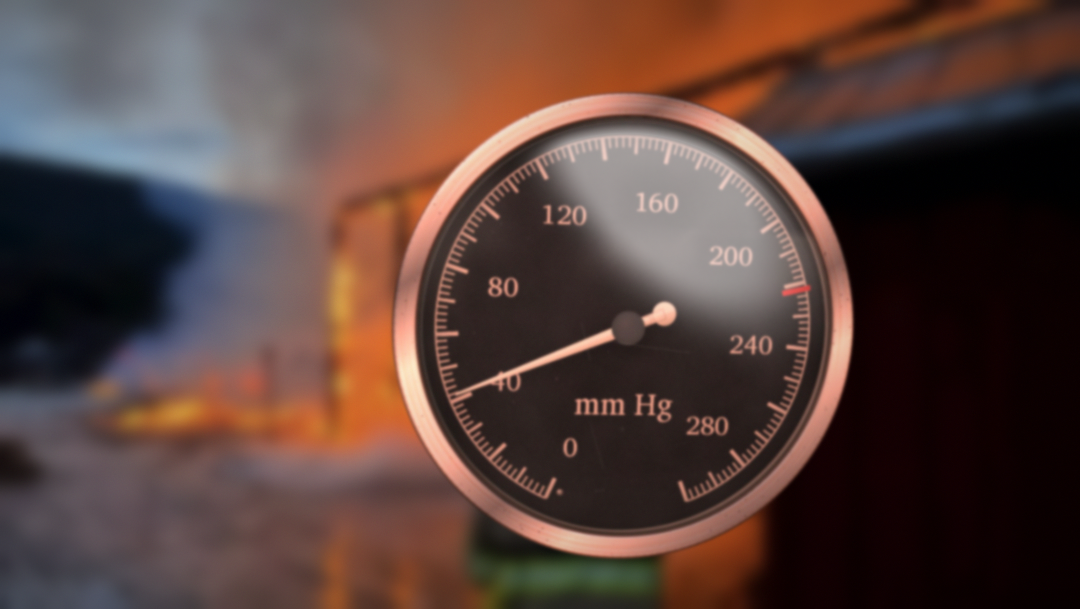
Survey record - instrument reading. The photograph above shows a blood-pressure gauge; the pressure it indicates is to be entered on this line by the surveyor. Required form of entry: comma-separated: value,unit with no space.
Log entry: 42,mmHg
